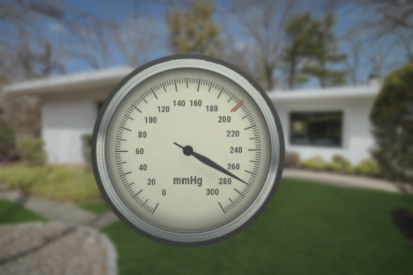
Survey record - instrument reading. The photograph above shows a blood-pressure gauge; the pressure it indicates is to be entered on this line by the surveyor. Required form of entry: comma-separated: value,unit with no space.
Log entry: 270,mmHg
